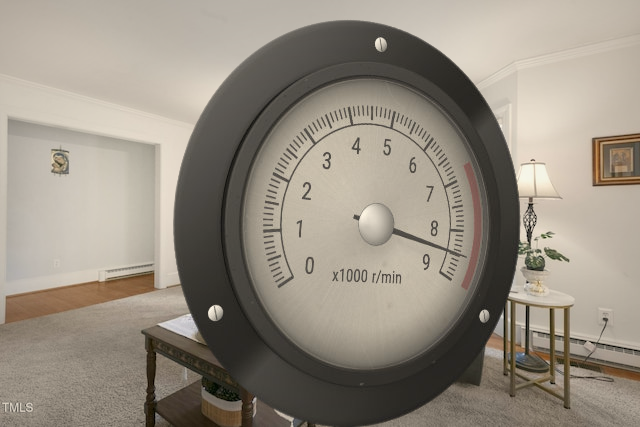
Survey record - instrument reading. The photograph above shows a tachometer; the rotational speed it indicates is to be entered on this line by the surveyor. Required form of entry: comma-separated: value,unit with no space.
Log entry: 8500,rpm
